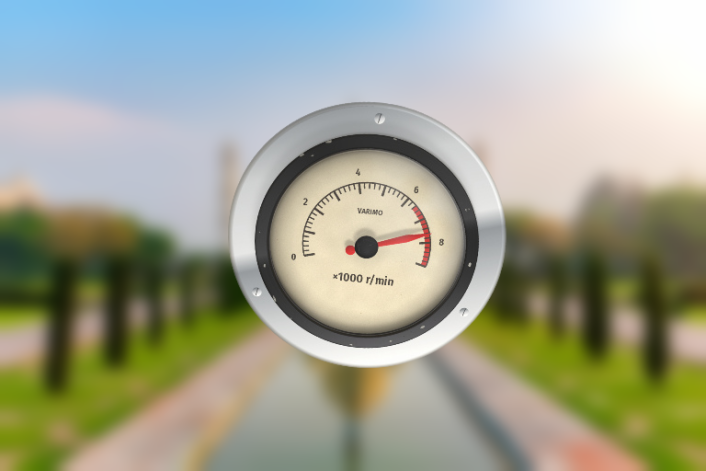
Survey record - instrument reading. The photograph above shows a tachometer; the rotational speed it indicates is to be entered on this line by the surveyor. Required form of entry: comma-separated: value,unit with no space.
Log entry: 7600,rpm
